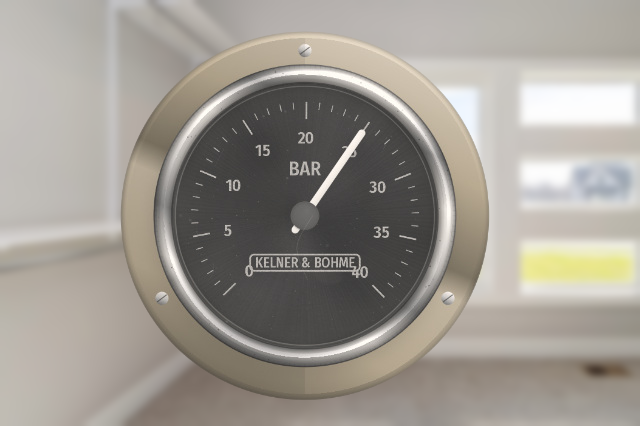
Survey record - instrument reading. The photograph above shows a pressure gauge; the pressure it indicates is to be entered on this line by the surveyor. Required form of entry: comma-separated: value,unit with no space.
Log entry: 25,bar
